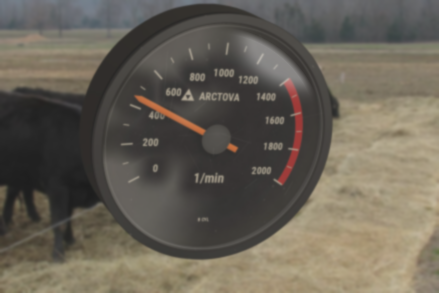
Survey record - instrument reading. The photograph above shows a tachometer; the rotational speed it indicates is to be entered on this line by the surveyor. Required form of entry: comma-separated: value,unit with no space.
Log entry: 450,rpm
